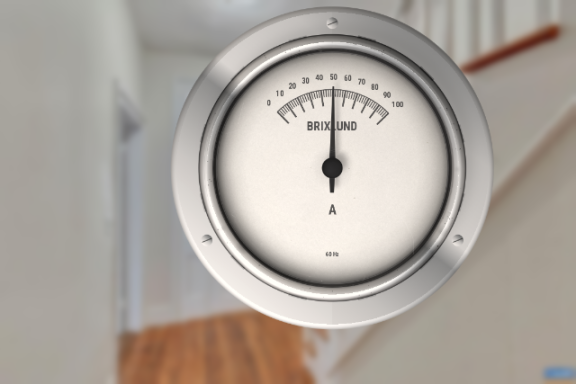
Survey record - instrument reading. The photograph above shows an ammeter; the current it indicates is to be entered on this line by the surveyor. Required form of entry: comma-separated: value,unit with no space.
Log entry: 50,A
